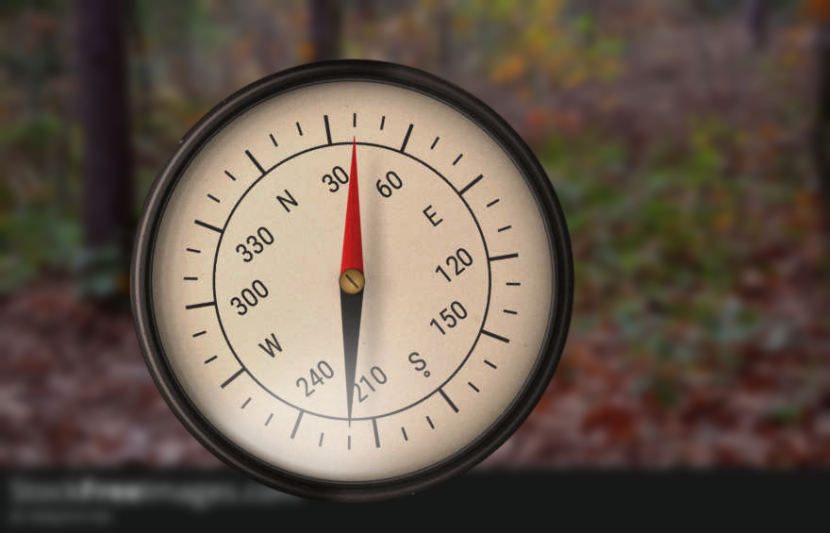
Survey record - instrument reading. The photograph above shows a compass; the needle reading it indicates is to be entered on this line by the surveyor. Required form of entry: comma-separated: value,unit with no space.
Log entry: 40,°
